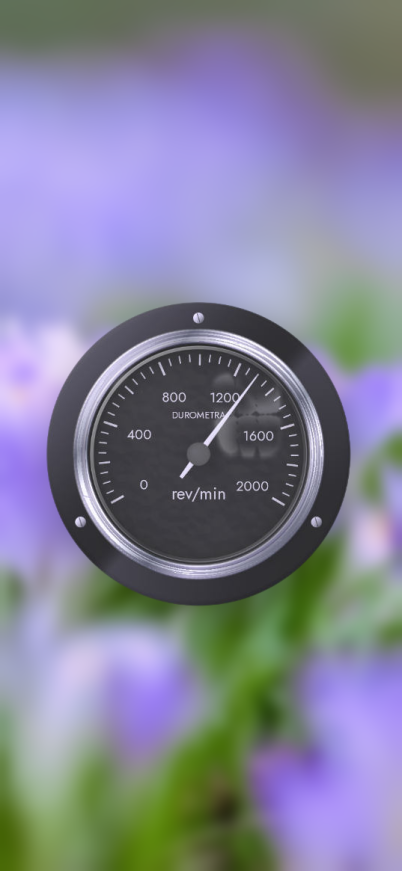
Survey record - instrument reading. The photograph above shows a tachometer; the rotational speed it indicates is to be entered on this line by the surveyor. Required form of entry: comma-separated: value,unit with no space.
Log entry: 1300,rpm
